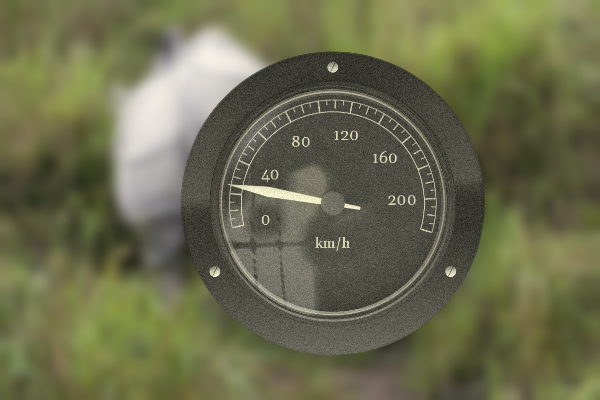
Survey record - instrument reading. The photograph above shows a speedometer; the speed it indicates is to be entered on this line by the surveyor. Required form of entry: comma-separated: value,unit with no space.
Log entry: 25,km/h
